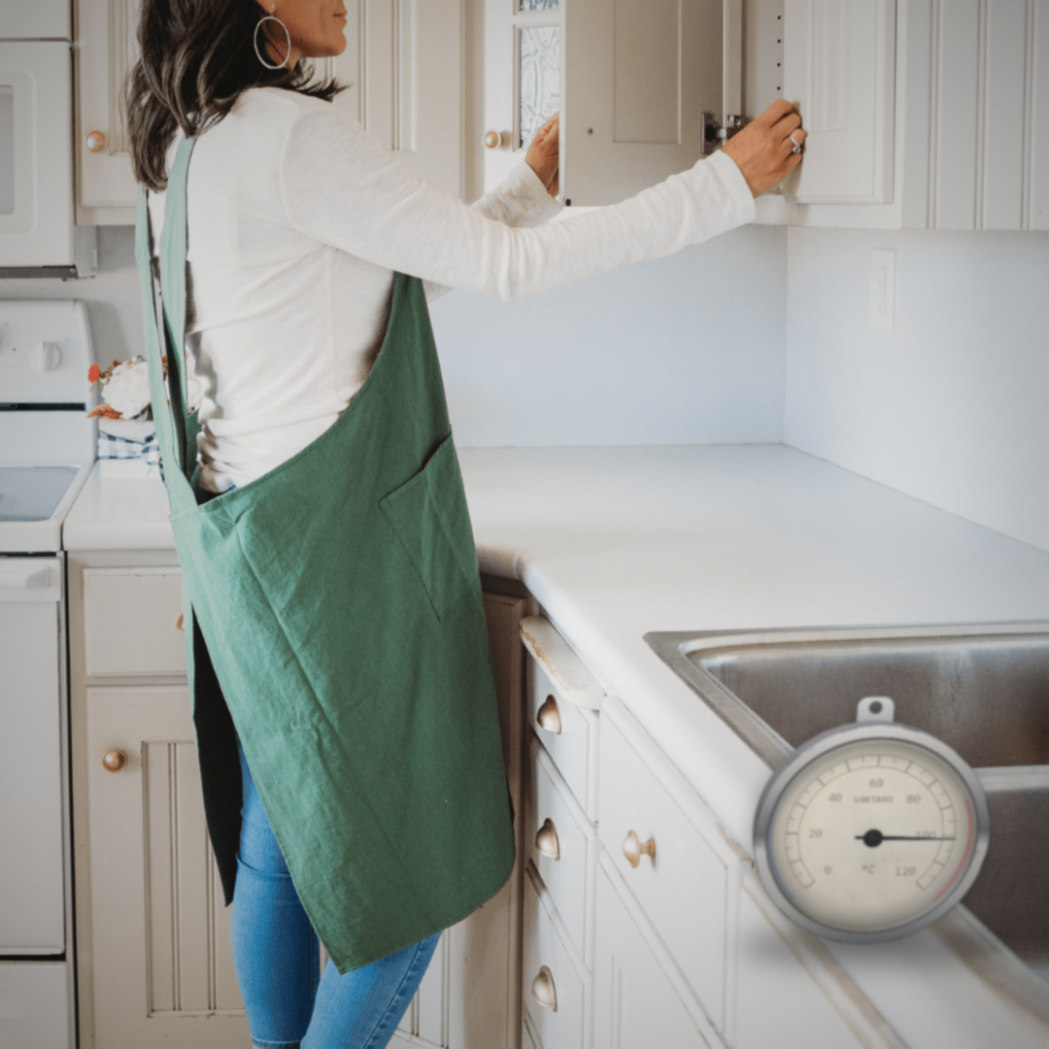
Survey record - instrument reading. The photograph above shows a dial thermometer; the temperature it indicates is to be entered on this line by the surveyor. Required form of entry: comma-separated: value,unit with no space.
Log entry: 100,°C
